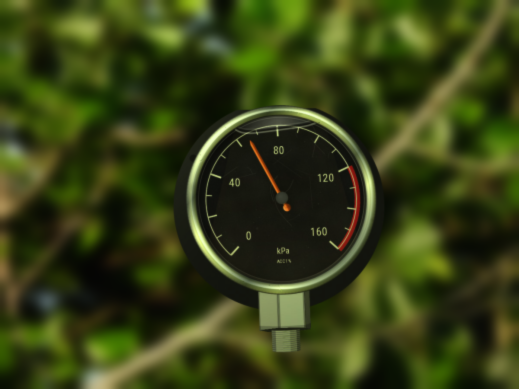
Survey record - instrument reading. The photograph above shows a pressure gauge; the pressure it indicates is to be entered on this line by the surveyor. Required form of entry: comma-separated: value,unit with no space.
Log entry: 65,kPa
